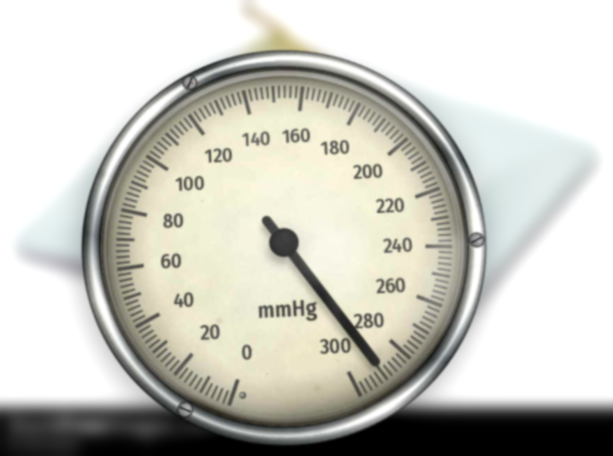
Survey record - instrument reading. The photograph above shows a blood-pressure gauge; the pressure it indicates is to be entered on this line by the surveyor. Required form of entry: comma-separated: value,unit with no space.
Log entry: 290,mmHg
